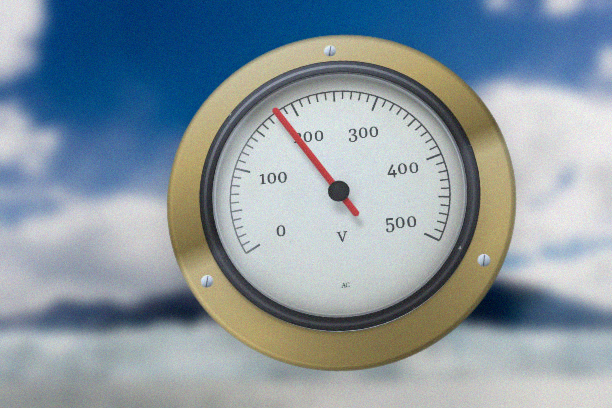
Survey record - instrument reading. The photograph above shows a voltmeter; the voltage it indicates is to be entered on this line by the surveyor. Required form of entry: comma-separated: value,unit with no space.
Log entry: 180,V
